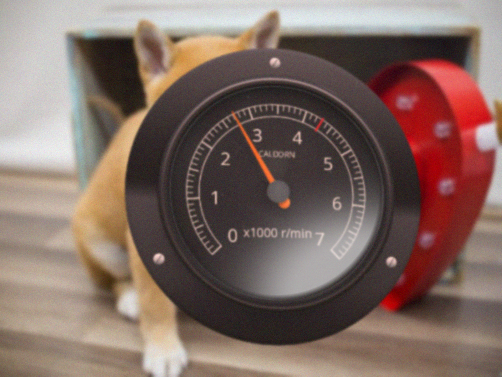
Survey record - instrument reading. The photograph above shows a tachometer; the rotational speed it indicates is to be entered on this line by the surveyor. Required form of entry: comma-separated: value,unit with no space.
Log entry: 2700,rpm
